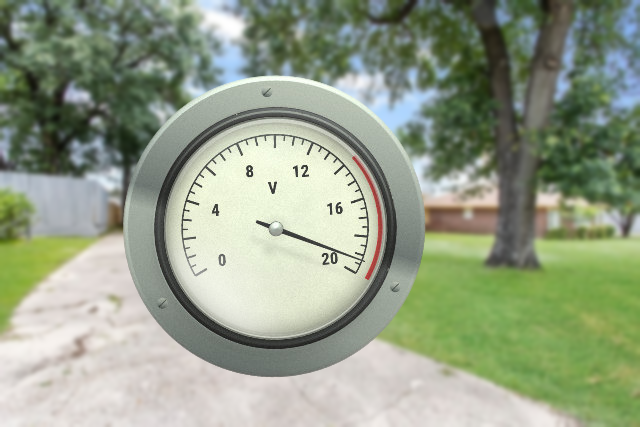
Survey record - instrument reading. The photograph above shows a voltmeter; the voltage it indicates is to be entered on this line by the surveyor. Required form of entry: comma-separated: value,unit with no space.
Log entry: 19.25,V
